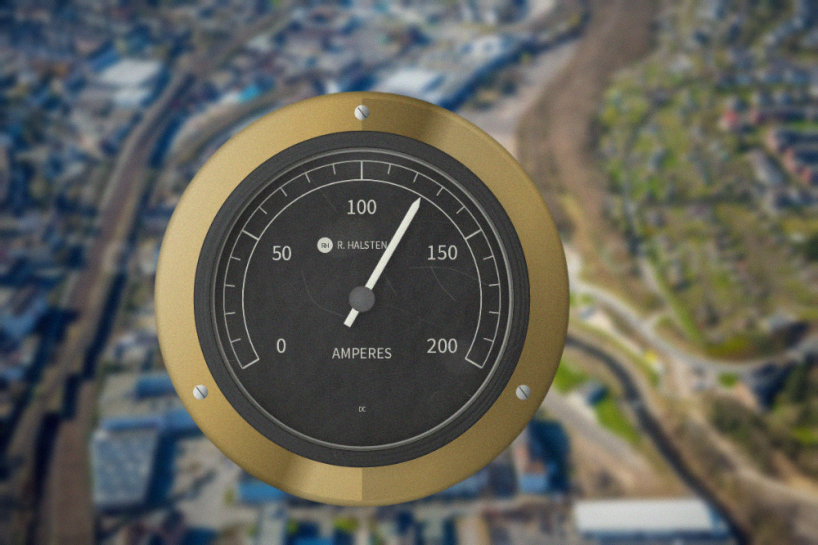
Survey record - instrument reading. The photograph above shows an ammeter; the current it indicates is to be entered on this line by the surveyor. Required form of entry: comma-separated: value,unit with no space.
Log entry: 125,A
